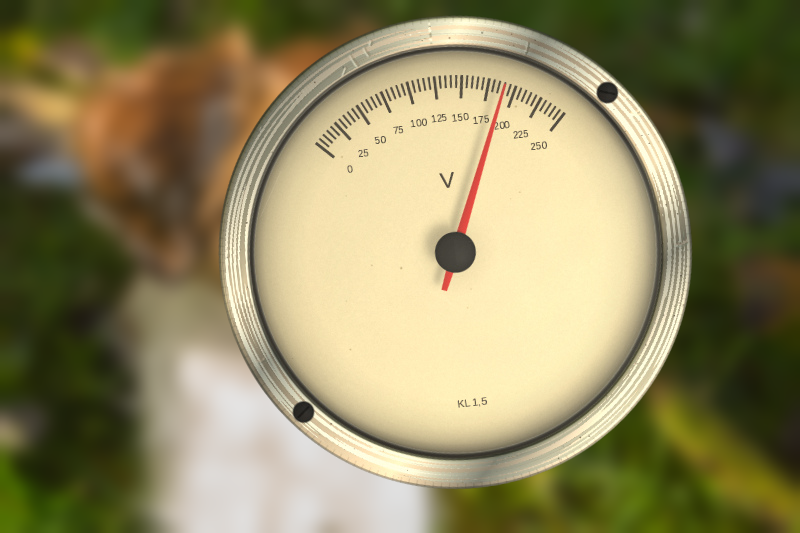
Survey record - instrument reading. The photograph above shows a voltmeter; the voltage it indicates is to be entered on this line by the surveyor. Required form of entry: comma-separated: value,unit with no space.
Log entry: 190,V
